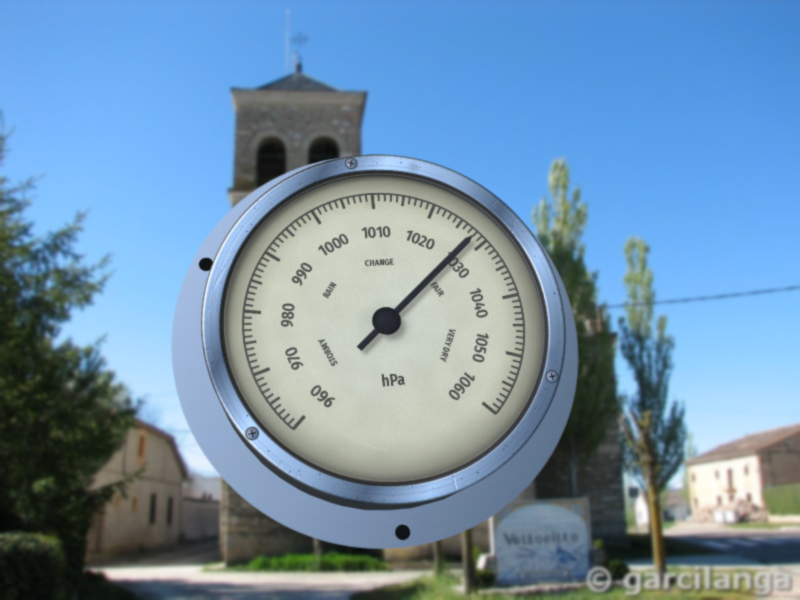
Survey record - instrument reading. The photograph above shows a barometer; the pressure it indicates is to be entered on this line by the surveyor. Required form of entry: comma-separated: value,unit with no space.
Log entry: 1028,hPa
